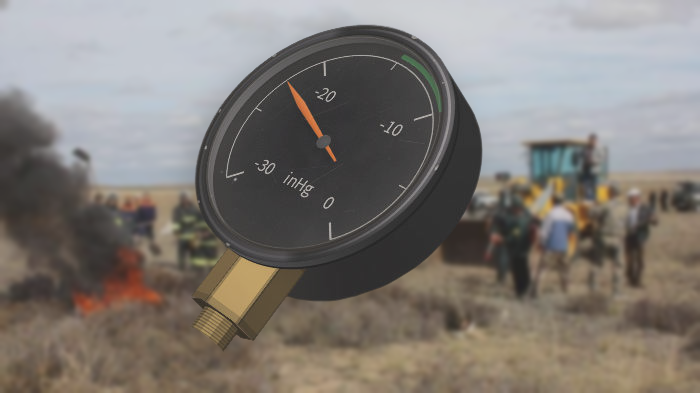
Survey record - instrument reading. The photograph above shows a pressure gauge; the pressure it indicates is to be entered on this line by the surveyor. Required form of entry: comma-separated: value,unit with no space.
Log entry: -22.5,inHg
